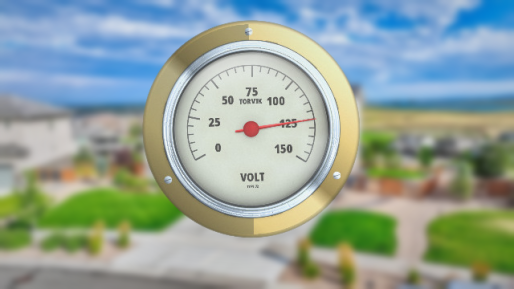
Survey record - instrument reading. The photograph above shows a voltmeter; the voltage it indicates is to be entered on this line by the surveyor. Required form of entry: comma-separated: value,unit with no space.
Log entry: 125,V
